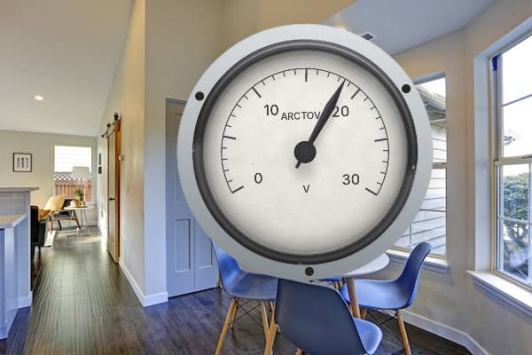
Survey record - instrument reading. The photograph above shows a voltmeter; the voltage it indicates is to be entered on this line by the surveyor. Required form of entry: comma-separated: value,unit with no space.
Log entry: 18.5,V
